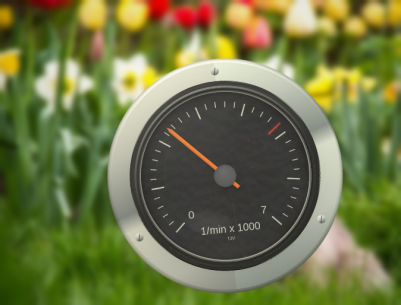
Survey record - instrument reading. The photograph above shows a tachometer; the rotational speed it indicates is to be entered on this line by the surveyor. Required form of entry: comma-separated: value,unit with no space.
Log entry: 2300,rpm
